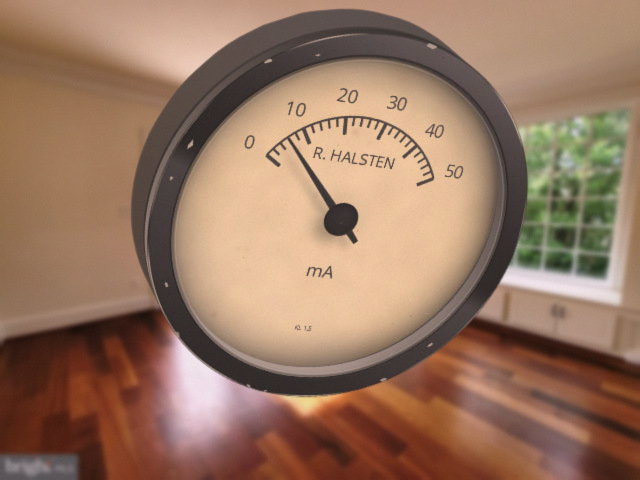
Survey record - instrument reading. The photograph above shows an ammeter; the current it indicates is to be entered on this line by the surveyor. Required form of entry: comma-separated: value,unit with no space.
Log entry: 6,mA
